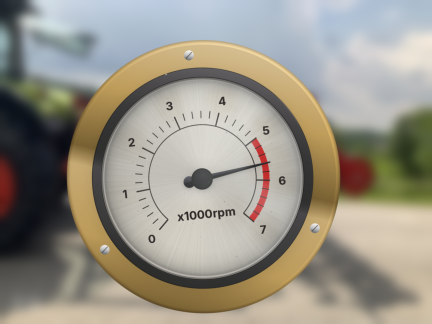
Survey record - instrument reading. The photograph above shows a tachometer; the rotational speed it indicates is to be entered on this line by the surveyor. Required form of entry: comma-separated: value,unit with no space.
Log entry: 5600,rpm
